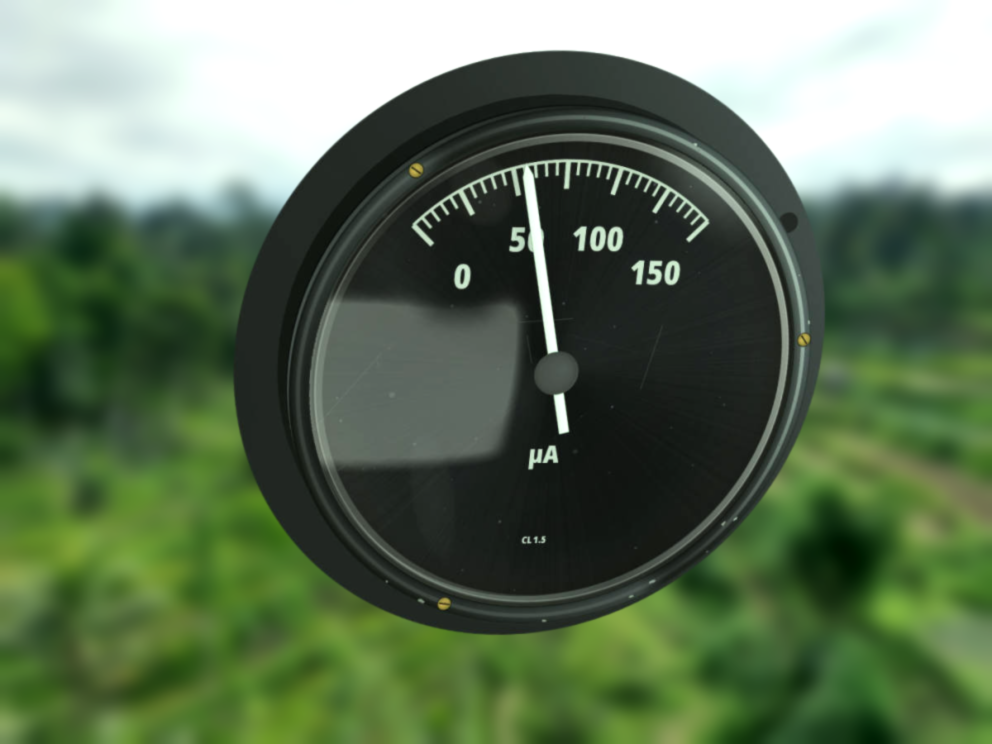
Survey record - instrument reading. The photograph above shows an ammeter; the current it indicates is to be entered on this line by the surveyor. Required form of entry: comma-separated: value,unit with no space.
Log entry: 55,µA
